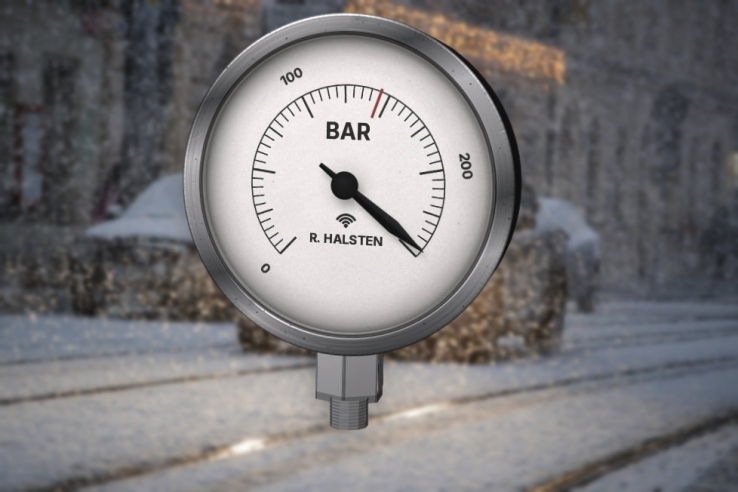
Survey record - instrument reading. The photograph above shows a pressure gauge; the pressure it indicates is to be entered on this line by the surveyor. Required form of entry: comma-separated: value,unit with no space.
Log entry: 245,bar
